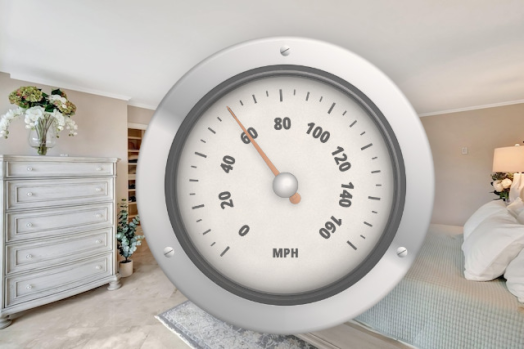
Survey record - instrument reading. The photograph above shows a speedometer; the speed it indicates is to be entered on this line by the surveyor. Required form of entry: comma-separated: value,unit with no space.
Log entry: 60,mph
